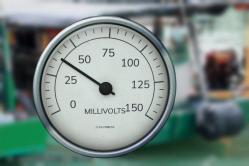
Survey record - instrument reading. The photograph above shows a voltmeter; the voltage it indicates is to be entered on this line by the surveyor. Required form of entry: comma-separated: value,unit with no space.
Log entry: 37.5,mV
